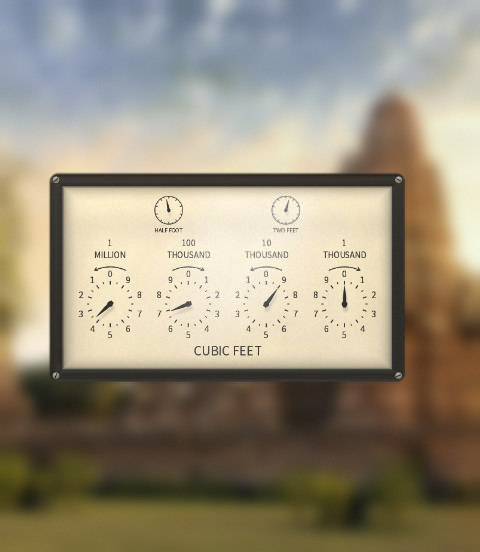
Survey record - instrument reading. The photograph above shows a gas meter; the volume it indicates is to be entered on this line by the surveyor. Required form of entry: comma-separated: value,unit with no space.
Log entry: 369000,ft³
